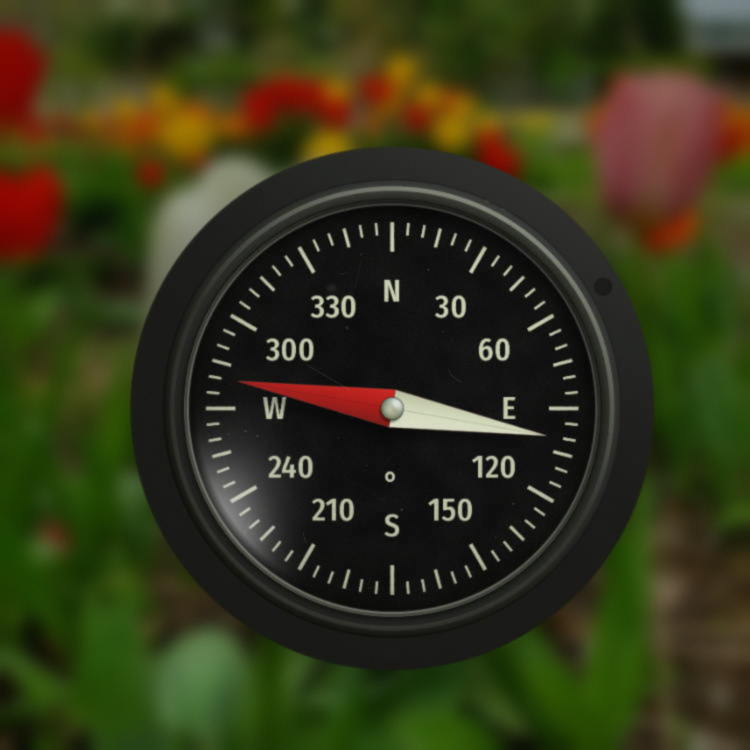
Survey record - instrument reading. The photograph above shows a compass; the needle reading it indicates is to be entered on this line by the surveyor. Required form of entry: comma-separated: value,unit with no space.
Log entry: 280,°
